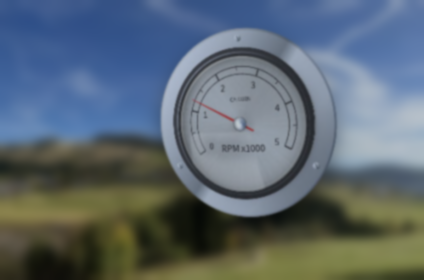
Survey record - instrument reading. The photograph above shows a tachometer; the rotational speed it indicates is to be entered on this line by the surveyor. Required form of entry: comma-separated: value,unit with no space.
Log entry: 1250,rpm
